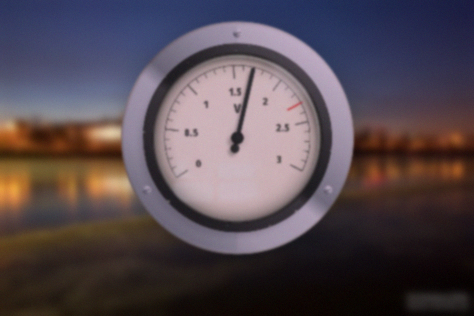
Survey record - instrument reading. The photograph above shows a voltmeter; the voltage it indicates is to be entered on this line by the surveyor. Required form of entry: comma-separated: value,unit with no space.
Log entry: 1.7,V
